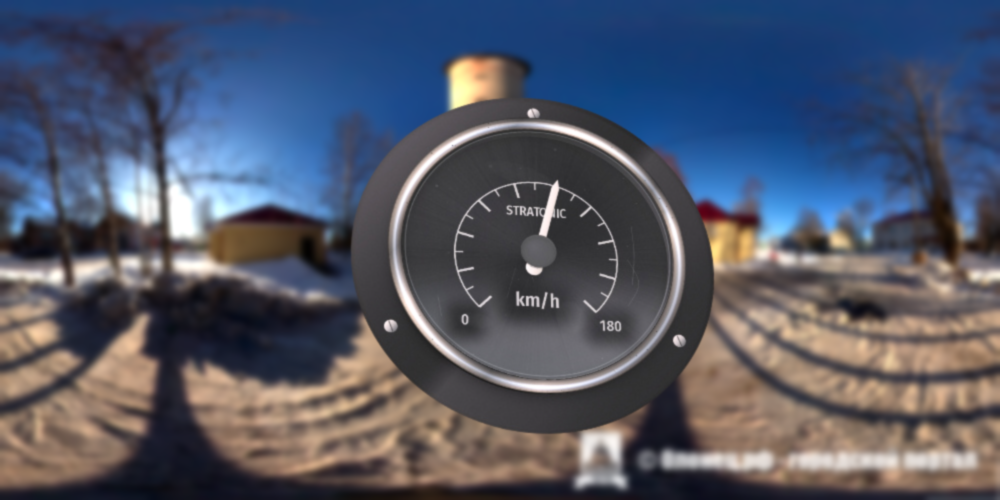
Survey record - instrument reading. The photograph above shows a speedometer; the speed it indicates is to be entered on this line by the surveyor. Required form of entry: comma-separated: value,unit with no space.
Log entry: 100,km/h
